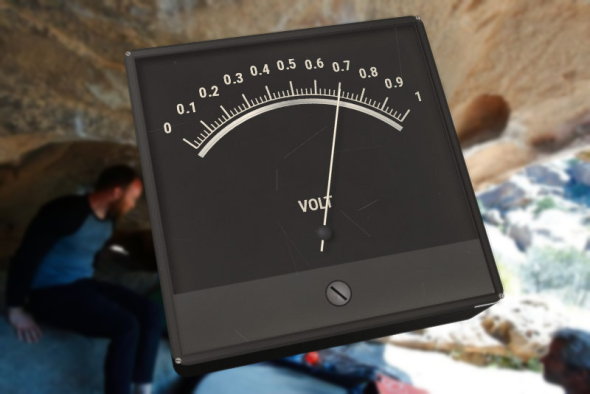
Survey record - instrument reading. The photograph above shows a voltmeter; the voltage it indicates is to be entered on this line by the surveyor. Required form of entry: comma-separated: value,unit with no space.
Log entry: 0.7,V
